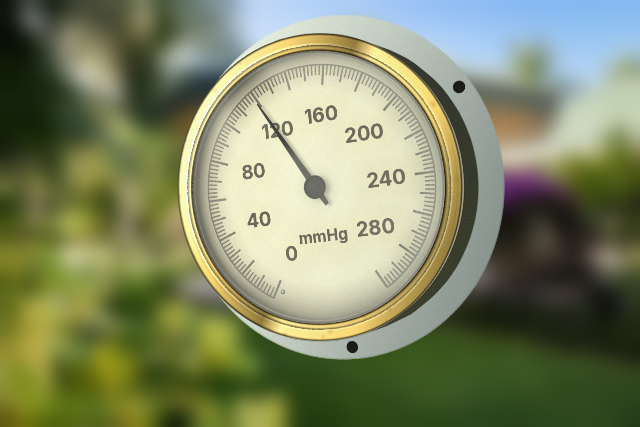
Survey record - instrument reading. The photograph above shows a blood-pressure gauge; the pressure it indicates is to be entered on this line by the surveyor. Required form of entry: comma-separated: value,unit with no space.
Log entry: 120,mmHg
